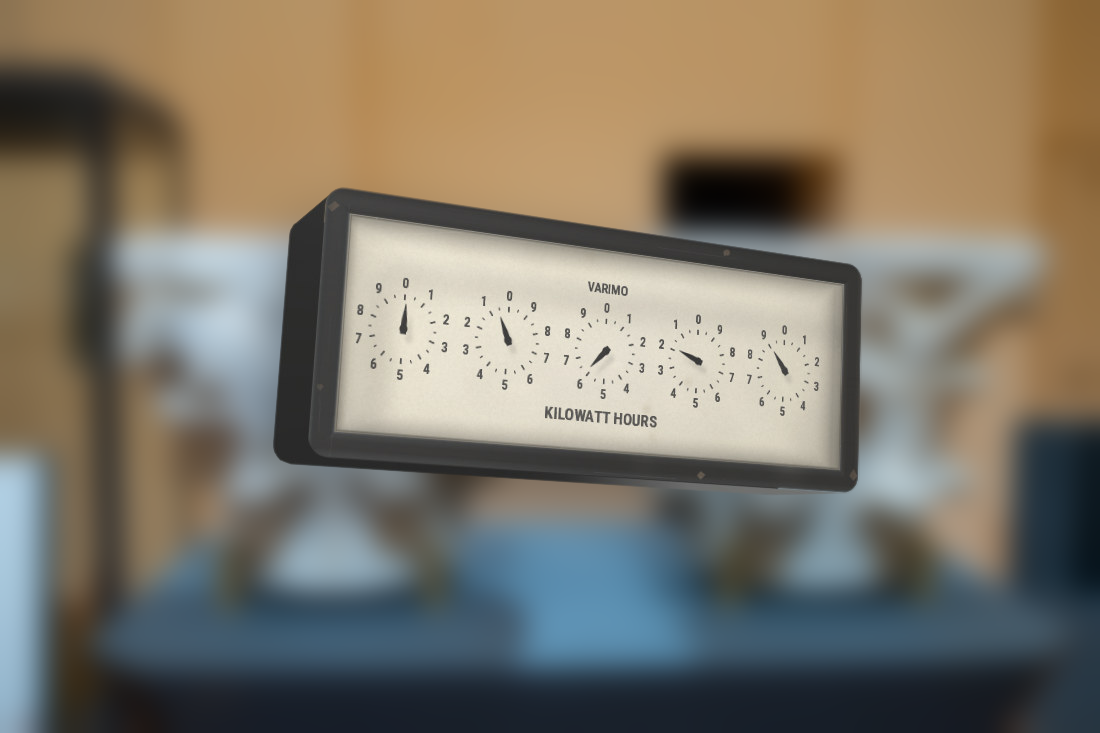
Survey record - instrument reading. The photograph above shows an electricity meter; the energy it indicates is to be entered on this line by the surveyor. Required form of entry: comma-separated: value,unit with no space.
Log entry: 619,kWh
